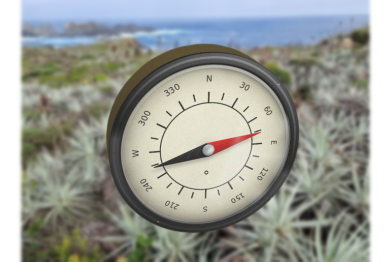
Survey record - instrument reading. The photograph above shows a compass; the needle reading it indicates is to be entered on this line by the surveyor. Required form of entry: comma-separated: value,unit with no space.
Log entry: 75,°
